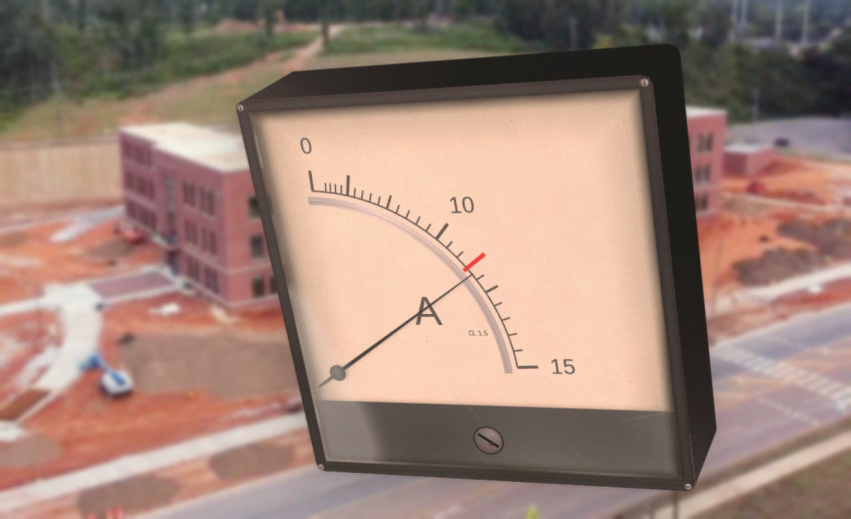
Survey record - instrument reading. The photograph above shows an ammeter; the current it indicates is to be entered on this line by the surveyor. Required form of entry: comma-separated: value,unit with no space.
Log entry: 11.75,A
